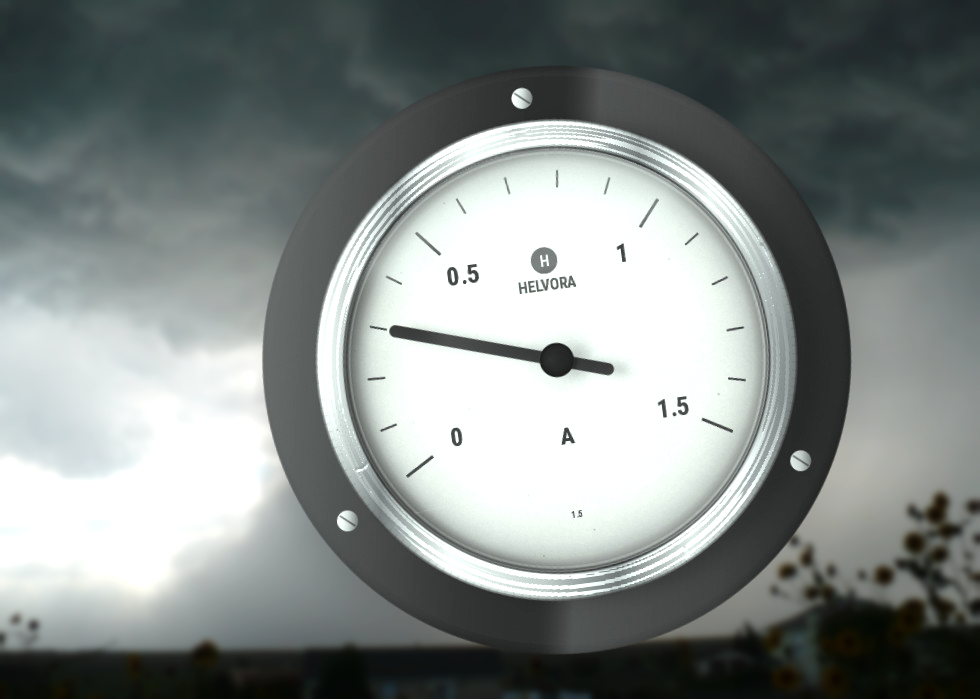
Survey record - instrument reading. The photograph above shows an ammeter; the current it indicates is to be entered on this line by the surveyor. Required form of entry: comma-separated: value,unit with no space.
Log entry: 0.3,A
